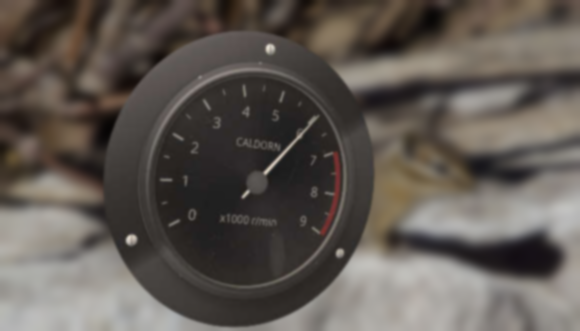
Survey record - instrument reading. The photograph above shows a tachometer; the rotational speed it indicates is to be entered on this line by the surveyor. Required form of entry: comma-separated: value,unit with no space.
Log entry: 6000,rpm
